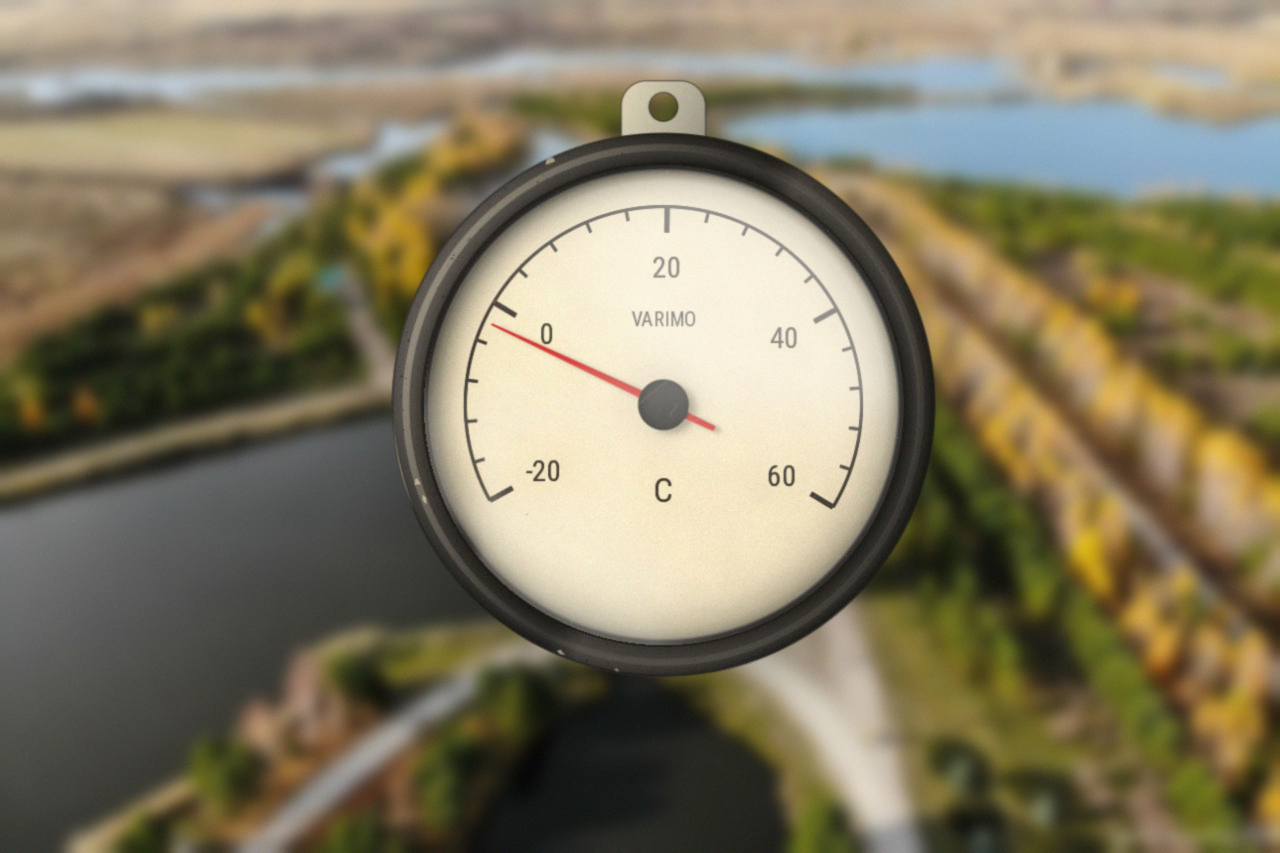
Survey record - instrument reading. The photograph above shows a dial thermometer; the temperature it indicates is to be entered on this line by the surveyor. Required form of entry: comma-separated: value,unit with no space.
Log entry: -2,°C
